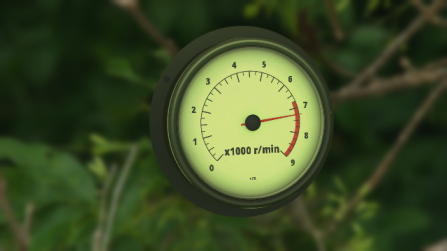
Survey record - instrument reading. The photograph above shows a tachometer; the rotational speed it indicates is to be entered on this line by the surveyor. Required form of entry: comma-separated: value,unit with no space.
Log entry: 7250,rpm
